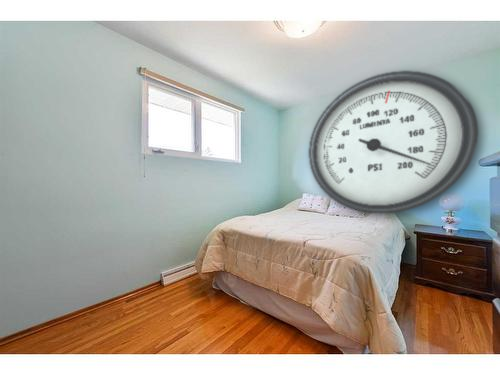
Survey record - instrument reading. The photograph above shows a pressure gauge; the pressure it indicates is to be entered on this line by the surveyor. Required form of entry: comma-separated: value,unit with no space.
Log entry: 190,psi
